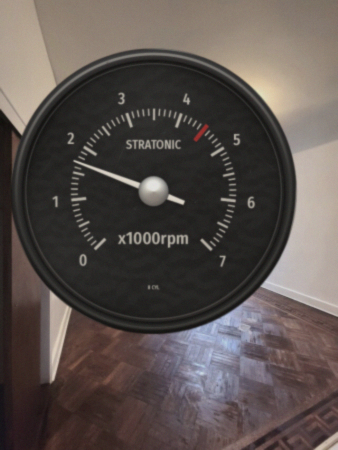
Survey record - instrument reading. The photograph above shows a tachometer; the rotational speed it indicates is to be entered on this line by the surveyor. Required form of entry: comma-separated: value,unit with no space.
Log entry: 1700,rpm
